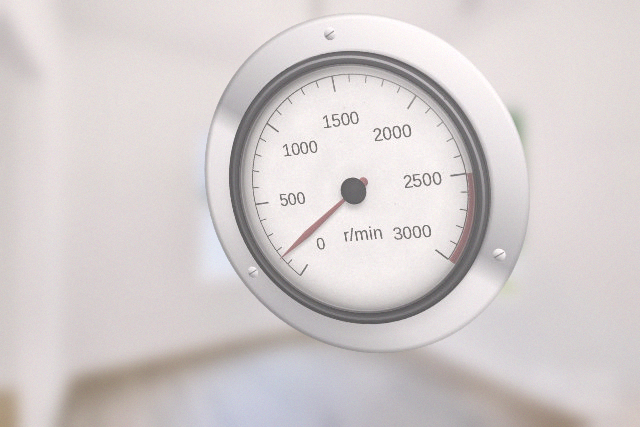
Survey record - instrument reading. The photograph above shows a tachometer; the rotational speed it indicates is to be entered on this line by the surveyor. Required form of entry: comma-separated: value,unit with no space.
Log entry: 150,rpm
